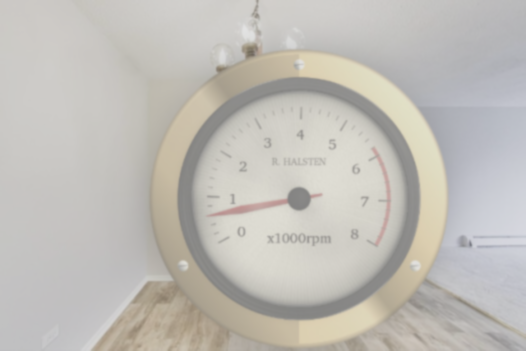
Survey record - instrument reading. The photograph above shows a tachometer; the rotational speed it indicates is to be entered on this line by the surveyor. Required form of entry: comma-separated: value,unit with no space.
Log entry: 600,rpm
